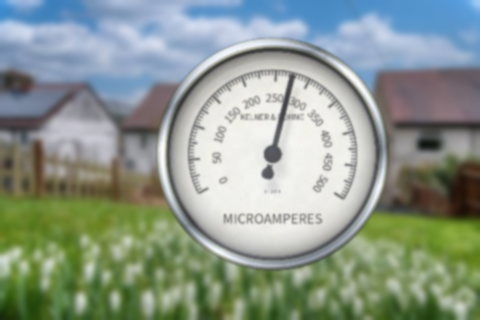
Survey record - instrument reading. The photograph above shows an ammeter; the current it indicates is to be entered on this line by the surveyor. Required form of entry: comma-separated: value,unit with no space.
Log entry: 275,µA
